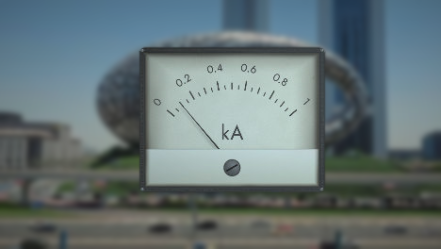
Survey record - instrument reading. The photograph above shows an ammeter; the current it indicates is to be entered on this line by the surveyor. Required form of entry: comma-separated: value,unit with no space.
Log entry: 0.1,kA
